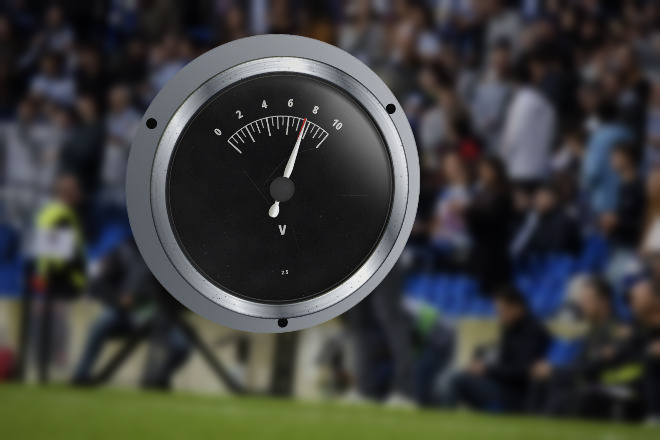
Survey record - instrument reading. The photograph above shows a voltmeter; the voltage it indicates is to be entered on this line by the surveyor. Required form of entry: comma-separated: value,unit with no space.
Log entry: 7.5,V
